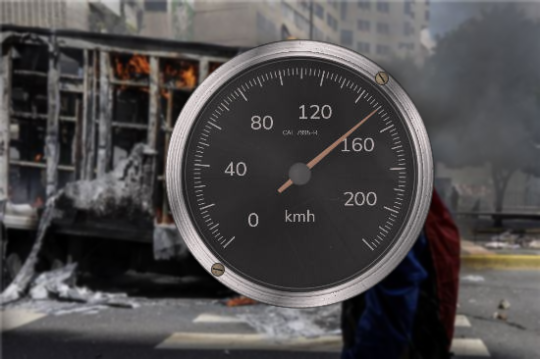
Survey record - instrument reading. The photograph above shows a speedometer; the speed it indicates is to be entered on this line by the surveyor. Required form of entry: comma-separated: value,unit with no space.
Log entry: 150,km/h
